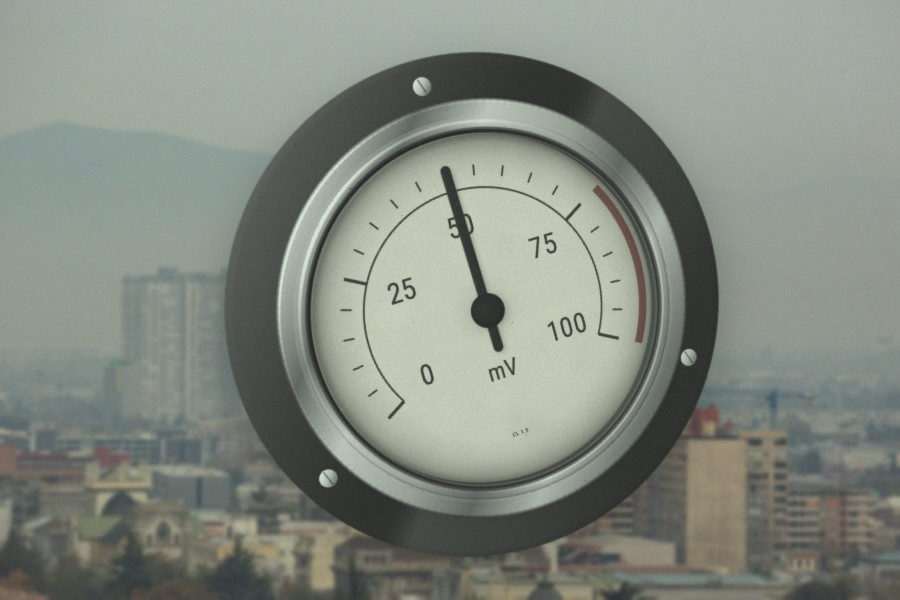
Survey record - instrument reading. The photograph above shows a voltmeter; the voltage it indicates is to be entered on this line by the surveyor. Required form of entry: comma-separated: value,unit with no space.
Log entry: 50,mV
